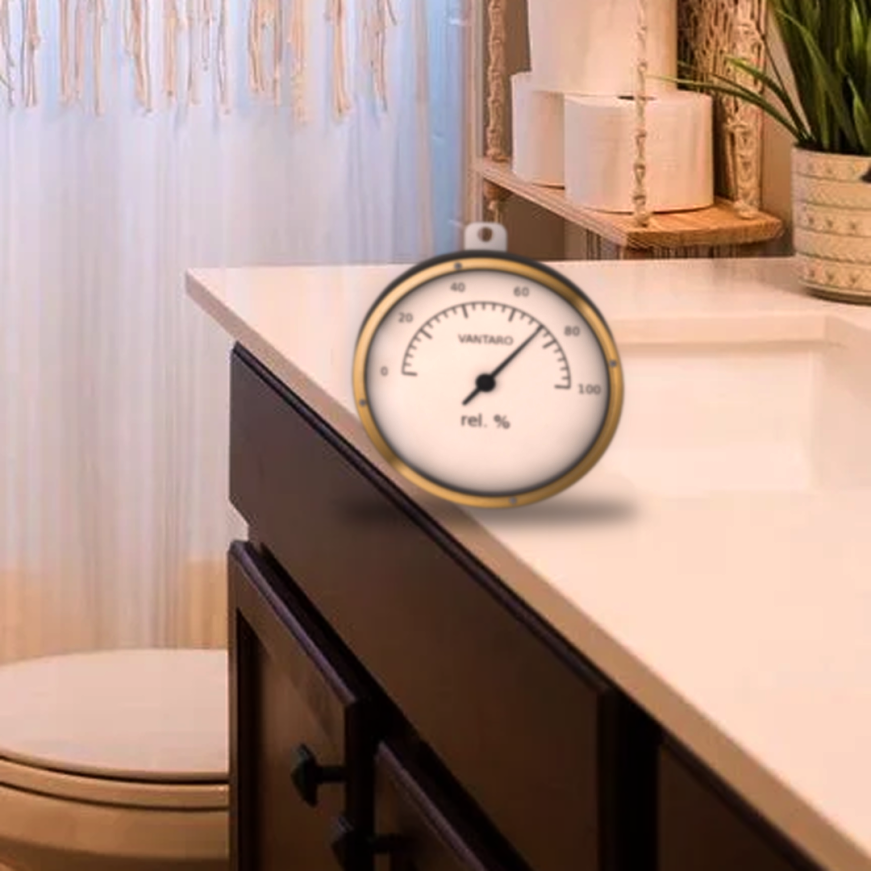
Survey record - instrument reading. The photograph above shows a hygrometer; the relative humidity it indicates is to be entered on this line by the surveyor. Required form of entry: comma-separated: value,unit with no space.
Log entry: 72,%
